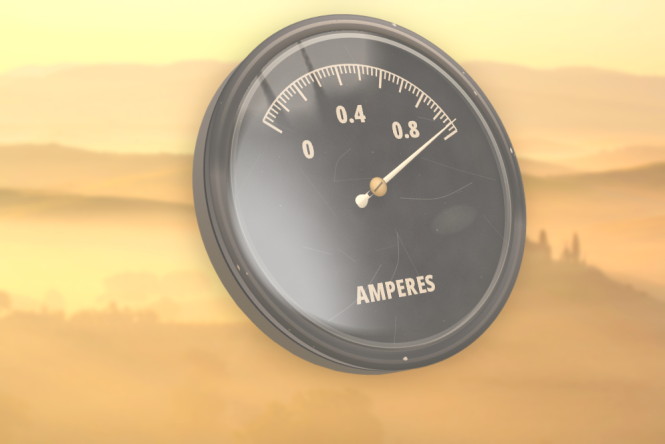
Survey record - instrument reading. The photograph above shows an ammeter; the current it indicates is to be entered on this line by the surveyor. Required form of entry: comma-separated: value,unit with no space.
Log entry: 0.96,A
